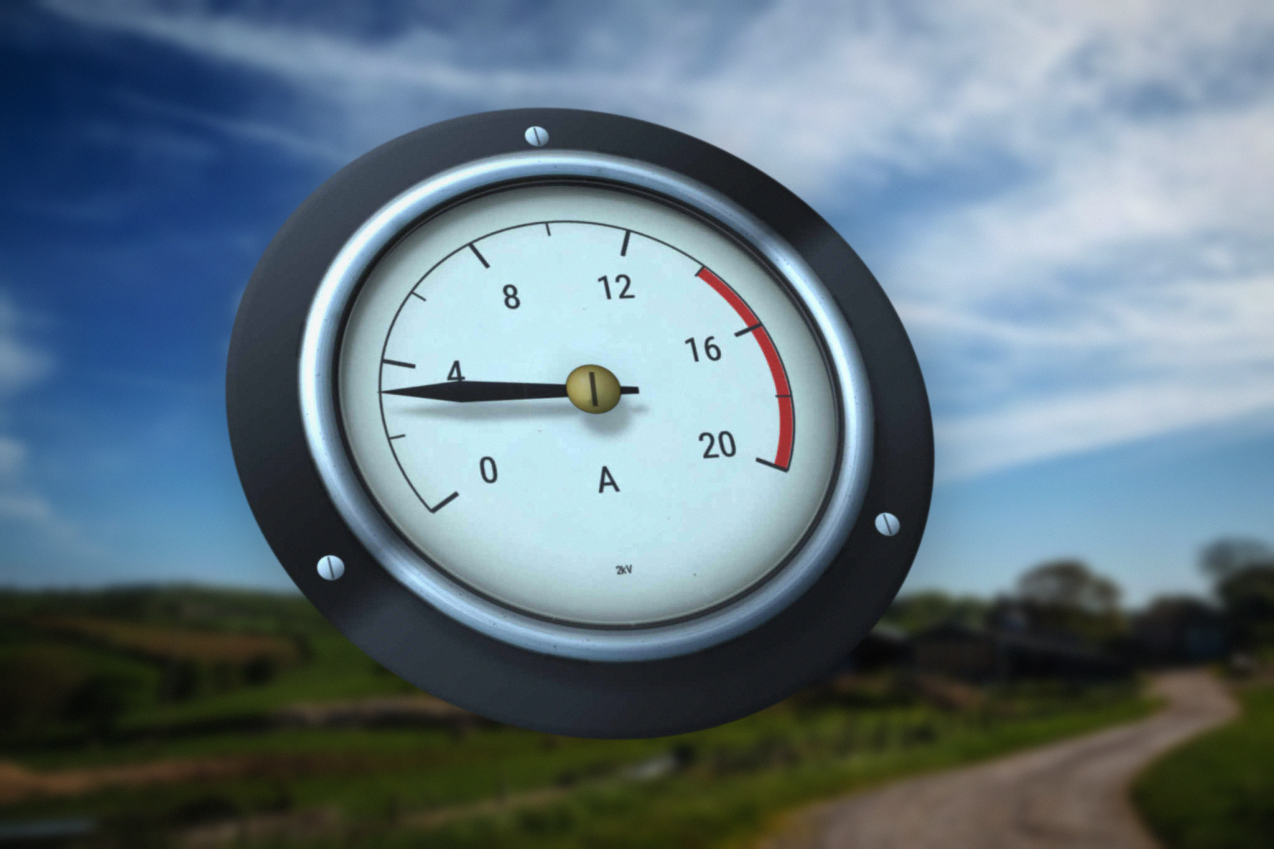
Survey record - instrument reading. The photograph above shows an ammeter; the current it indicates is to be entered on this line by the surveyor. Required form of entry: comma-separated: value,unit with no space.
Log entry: 3,A
